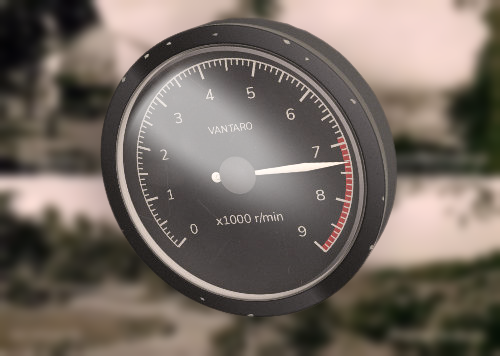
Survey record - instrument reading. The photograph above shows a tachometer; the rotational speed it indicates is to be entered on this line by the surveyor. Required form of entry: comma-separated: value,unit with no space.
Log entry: 7300,rpm
